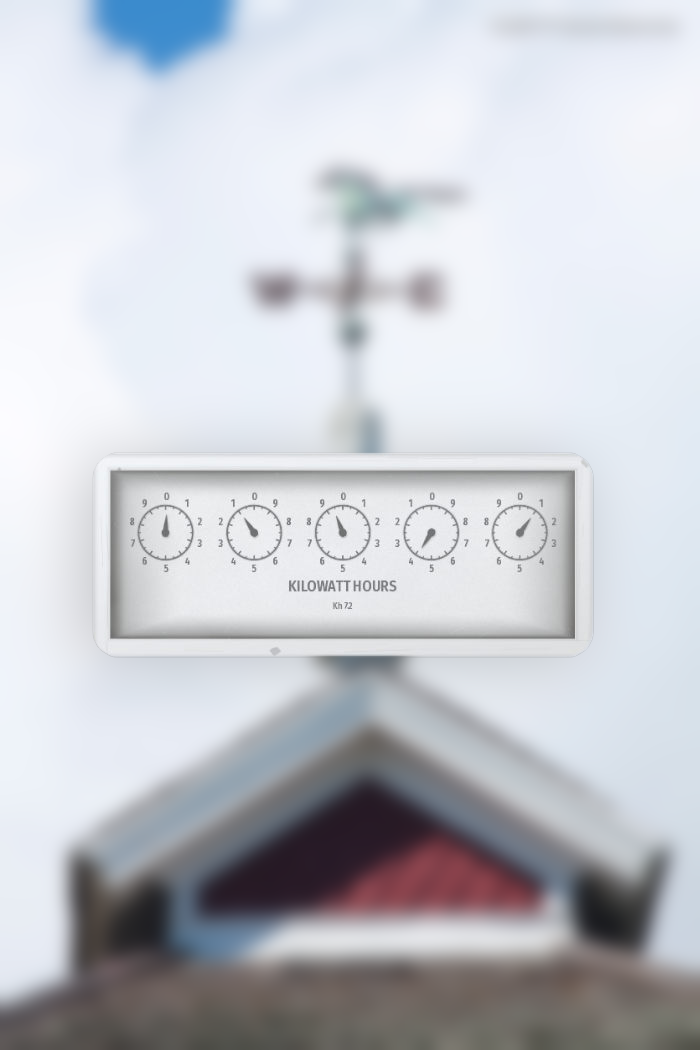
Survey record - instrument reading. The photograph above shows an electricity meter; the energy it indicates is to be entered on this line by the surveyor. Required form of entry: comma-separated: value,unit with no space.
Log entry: 941,kWh
